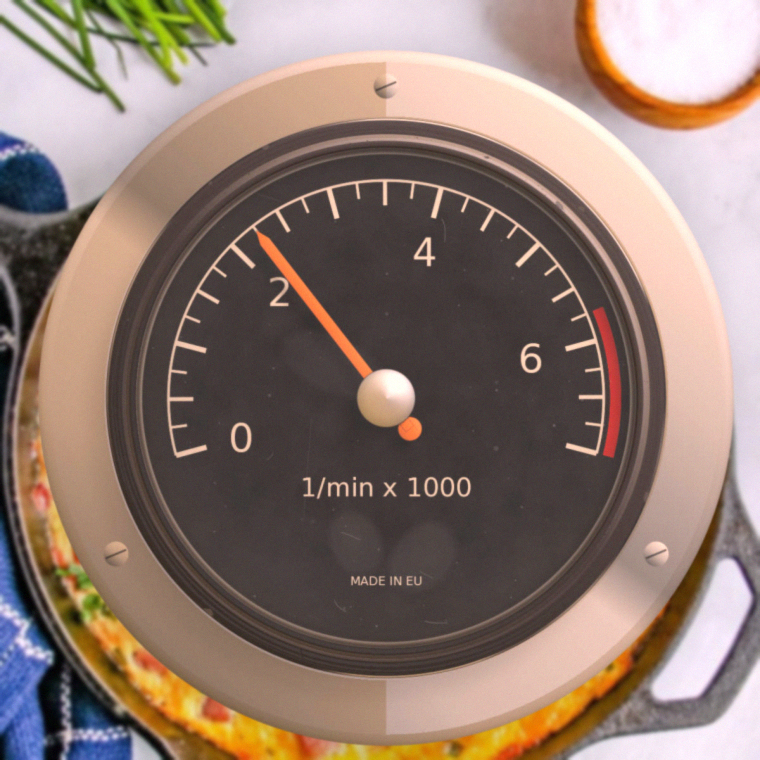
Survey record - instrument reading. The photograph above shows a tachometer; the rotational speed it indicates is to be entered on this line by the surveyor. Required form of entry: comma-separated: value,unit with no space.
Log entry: 2250,rpm
